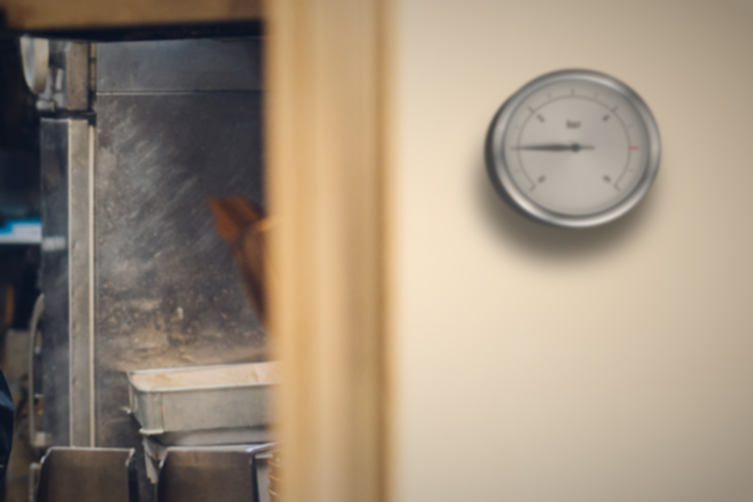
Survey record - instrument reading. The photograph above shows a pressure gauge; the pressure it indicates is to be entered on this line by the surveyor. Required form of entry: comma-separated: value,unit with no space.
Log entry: 1,bar
